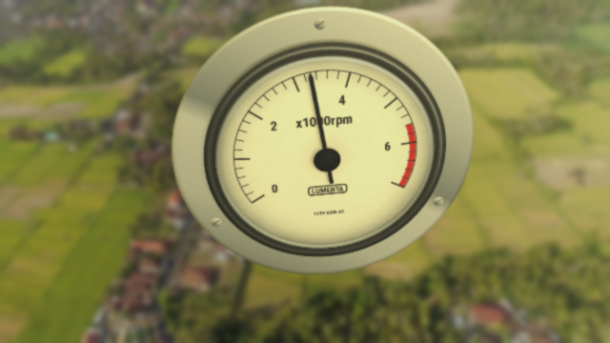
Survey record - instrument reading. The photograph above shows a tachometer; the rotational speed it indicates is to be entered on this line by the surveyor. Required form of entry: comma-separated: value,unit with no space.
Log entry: 3300,rpm
